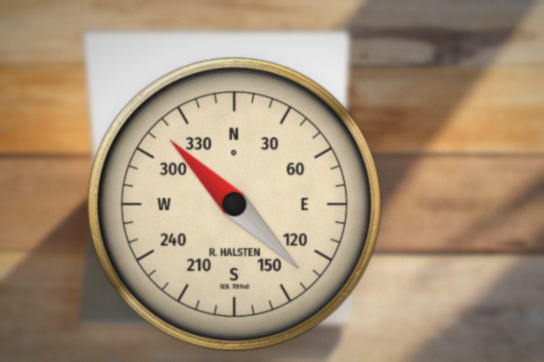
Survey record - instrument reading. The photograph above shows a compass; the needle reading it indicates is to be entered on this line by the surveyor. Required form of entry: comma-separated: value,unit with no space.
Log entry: 315,°
